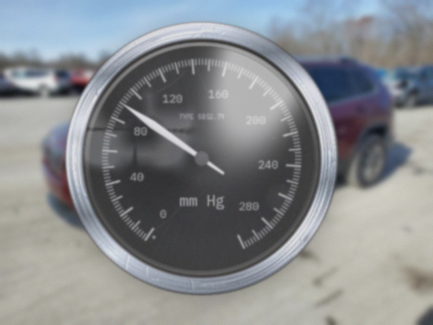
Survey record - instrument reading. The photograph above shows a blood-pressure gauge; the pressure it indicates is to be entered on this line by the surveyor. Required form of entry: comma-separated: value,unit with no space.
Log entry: 90,mmHg
